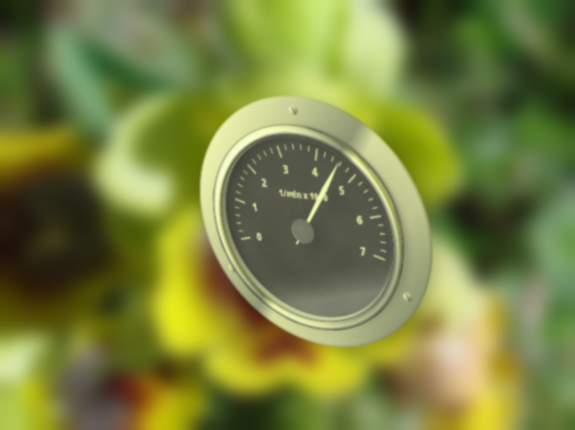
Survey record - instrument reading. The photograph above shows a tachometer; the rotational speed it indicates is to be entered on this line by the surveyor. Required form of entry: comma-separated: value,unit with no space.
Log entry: 4600,rpm
